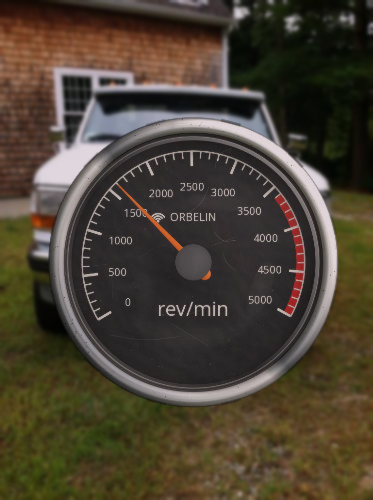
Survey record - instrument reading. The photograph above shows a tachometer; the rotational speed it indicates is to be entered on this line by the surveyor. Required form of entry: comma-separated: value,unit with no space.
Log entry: 1600,rpm
